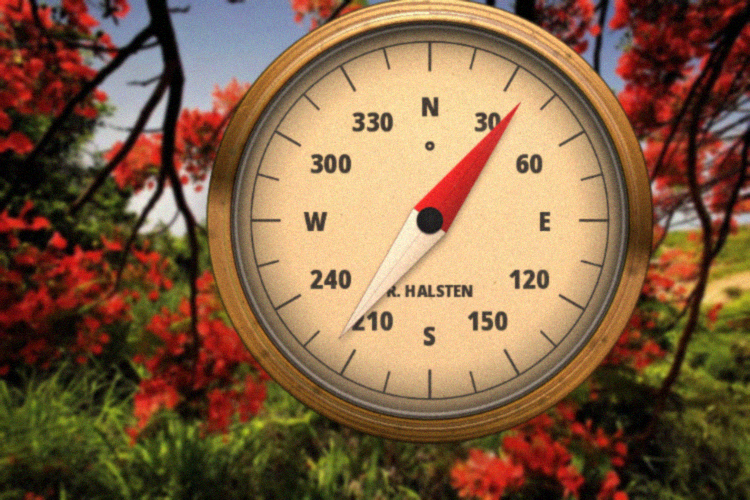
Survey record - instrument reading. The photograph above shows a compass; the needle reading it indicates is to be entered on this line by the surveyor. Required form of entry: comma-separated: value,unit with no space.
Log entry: 37.5,°
